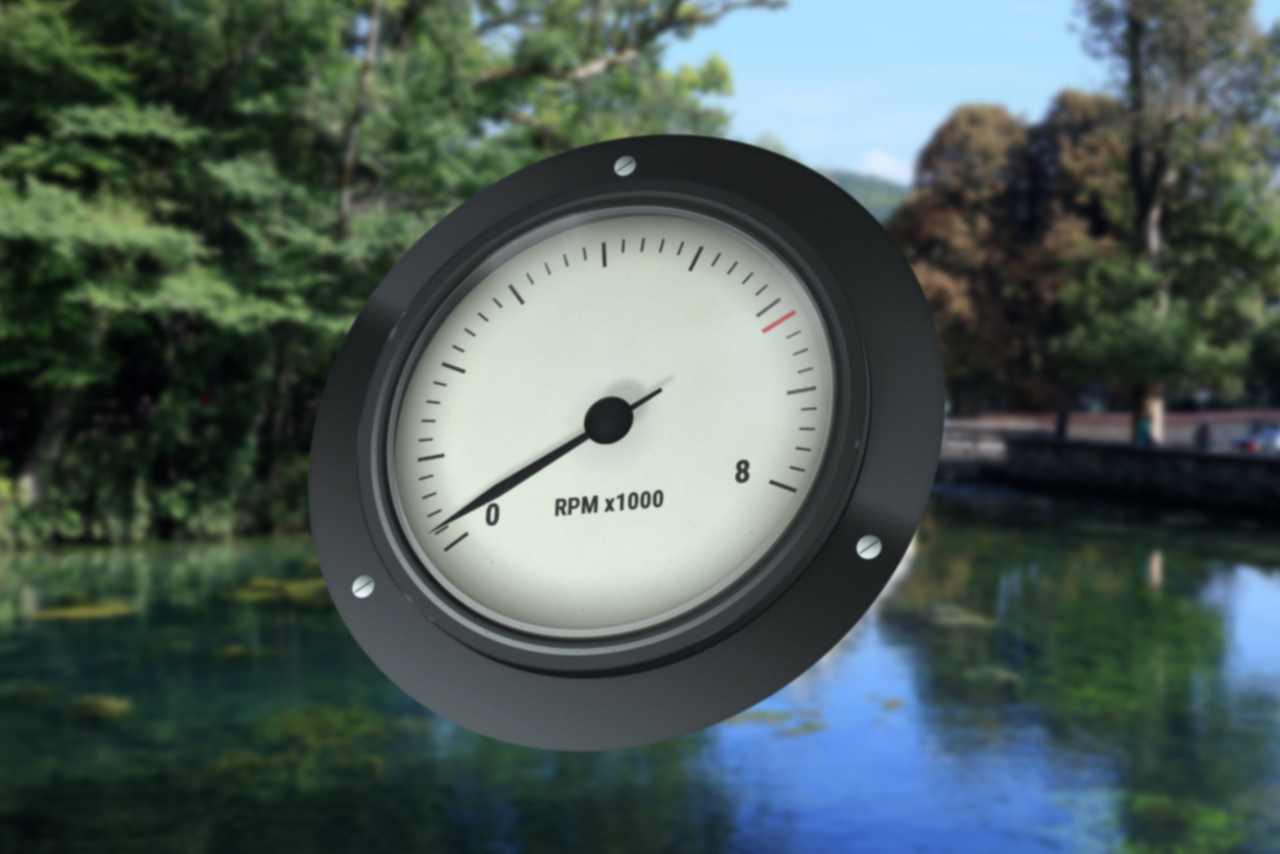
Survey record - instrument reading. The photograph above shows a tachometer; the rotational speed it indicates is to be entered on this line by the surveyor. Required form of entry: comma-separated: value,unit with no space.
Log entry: 200,rpm
